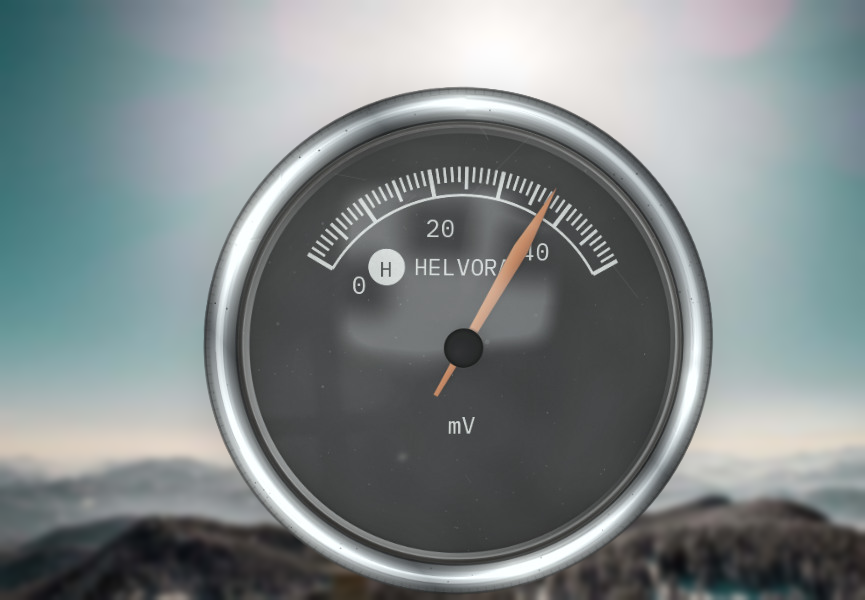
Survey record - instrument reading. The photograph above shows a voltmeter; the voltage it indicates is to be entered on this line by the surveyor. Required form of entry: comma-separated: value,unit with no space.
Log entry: 37,mV
